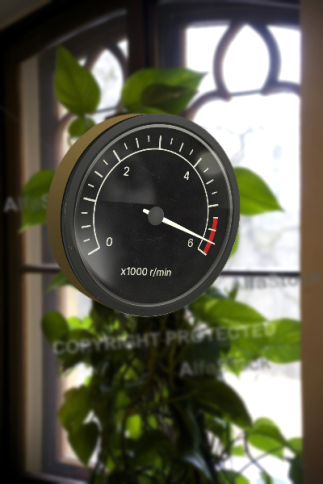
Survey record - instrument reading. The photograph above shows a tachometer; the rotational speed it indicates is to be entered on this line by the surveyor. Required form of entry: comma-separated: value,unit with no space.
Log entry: 5750,rpm
